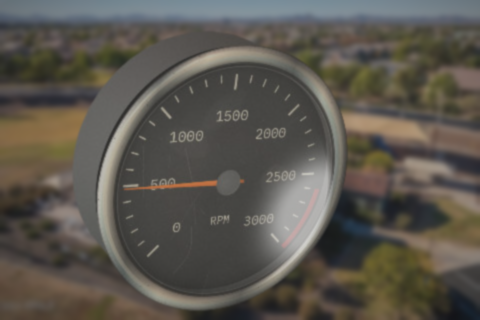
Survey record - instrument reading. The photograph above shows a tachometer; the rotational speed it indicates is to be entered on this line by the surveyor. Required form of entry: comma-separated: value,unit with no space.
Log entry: 500,rpm
